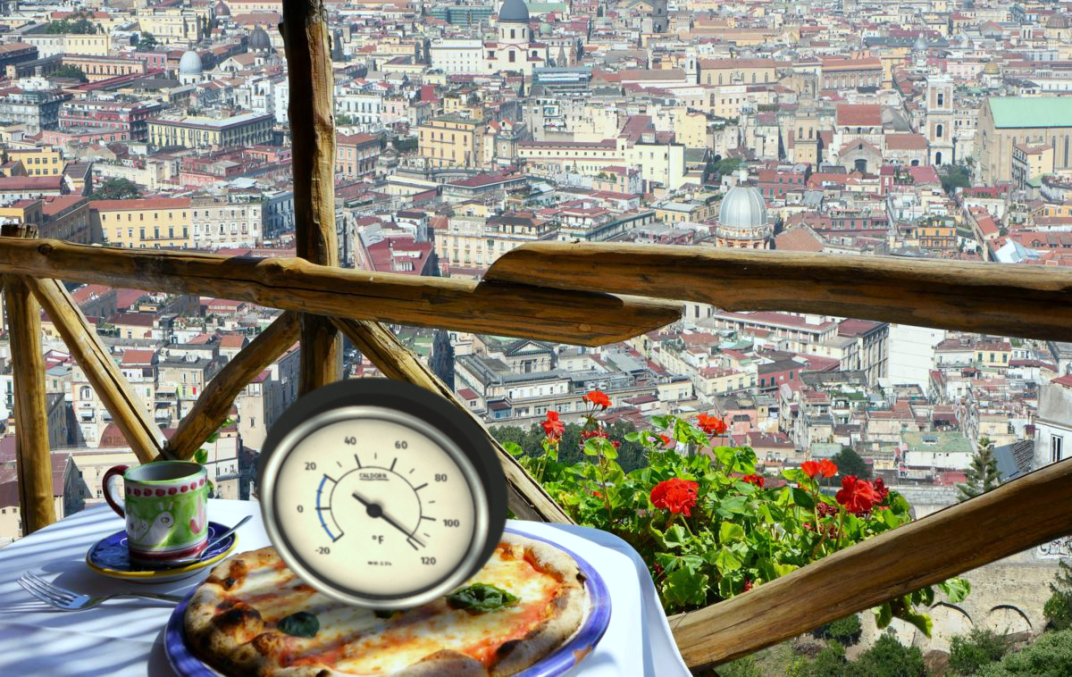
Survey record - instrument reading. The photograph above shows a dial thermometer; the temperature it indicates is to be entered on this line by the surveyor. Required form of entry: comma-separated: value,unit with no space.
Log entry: 115,°F
